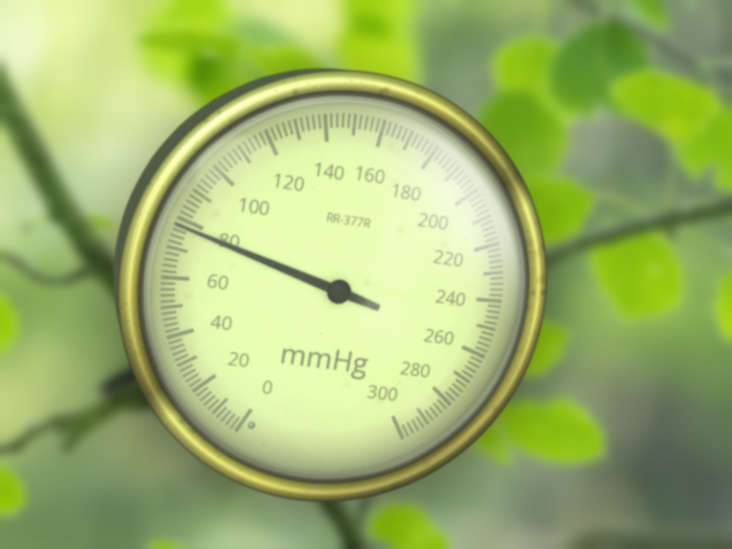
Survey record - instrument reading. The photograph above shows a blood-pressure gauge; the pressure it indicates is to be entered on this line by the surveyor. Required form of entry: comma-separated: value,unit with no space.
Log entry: 78,mmHg
